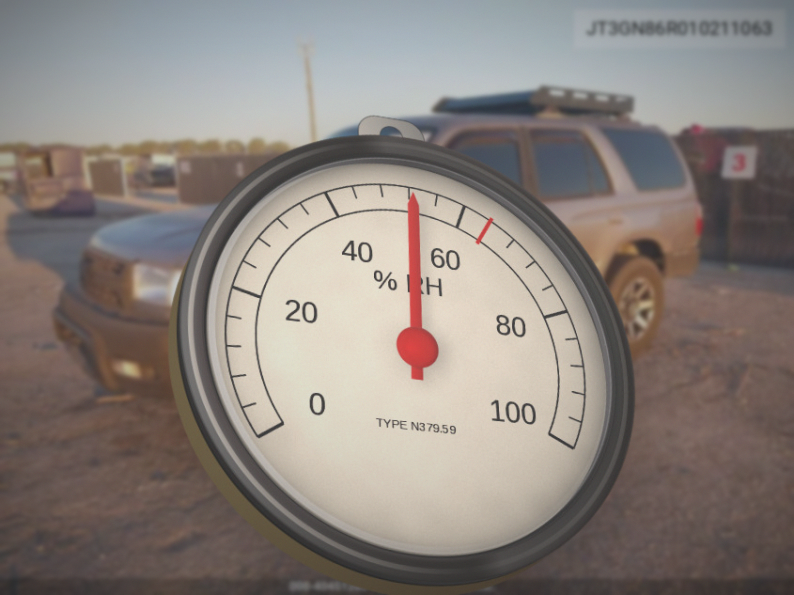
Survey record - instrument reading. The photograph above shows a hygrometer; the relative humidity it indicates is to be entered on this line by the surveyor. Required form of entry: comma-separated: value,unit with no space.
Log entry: 52,%
